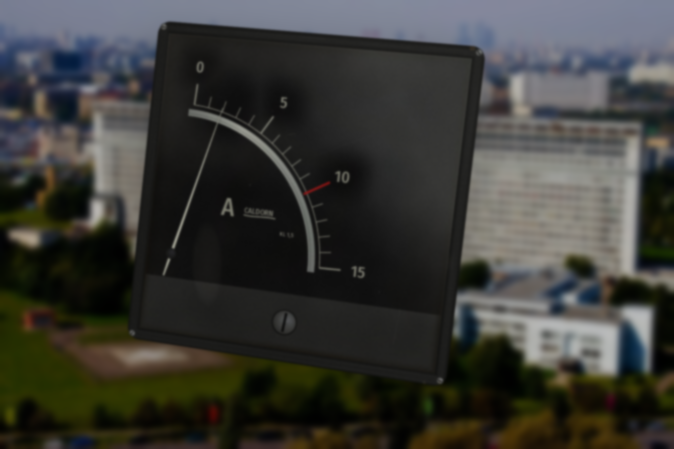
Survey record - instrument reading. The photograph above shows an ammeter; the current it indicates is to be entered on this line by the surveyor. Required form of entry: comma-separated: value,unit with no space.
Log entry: 2,A
